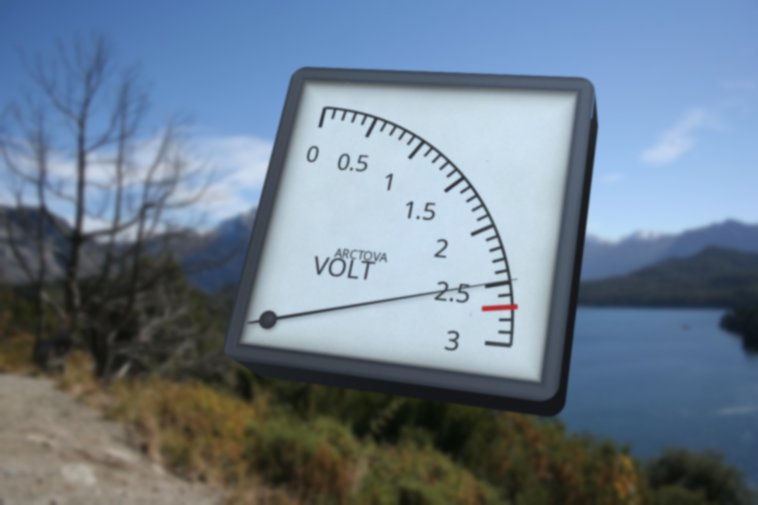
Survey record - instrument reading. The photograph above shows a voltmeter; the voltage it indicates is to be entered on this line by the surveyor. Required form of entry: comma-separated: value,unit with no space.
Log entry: 2.5,V
